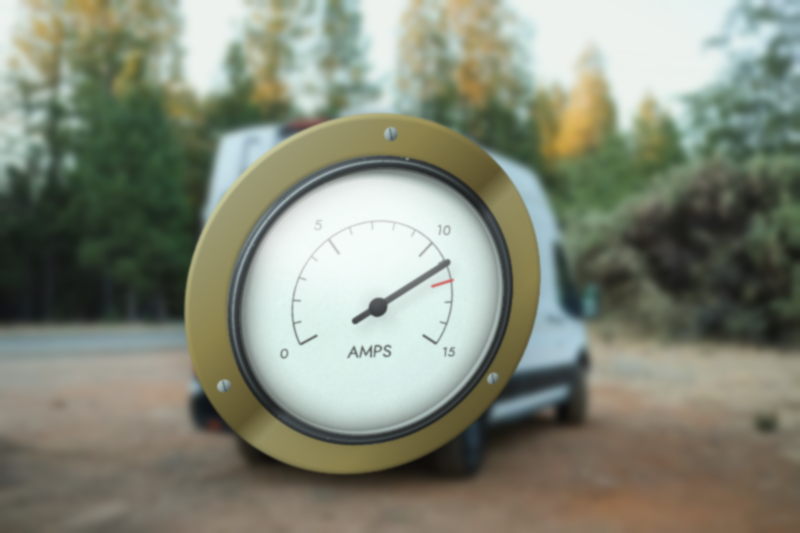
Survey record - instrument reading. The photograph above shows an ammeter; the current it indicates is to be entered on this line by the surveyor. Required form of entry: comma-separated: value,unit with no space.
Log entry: 11,A
